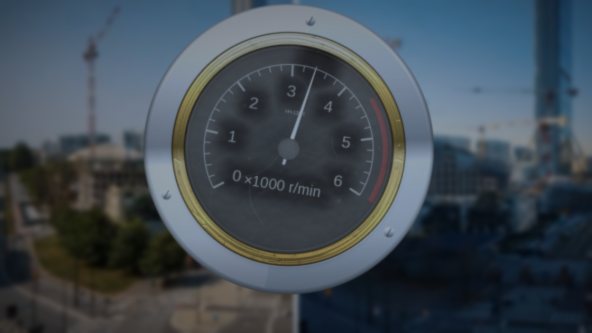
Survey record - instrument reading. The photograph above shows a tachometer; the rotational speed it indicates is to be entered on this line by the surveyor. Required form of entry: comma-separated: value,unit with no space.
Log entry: 3400,rpm
